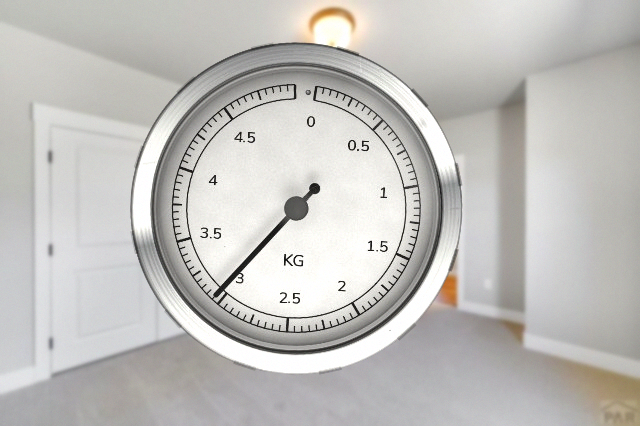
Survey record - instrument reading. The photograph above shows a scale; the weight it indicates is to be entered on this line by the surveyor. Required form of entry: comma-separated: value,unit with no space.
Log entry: 3.05,kg
